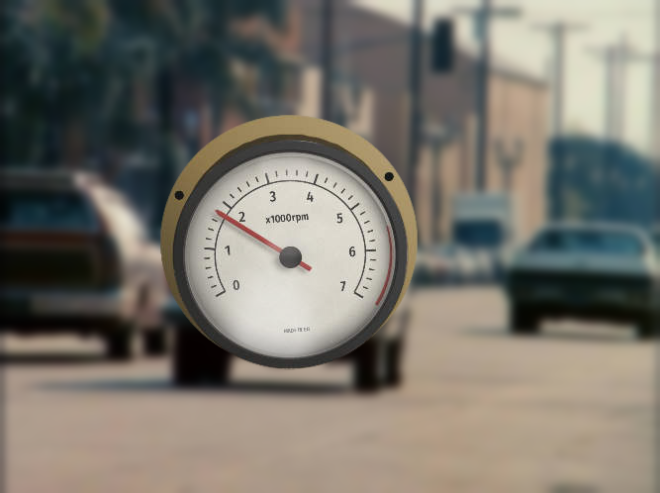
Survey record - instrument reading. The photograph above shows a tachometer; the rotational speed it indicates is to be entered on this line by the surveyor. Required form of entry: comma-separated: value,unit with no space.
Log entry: 1800,rpm
